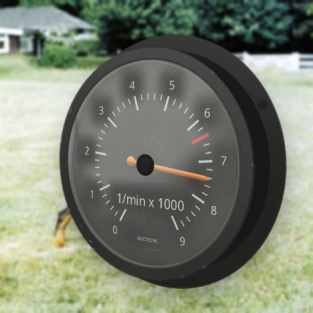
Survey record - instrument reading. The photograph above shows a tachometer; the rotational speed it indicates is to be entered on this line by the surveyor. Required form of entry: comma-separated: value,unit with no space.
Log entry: 7400,rpm
